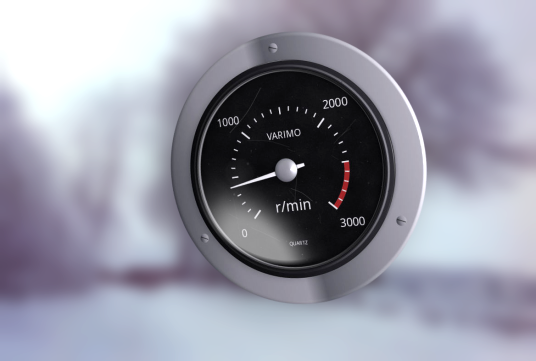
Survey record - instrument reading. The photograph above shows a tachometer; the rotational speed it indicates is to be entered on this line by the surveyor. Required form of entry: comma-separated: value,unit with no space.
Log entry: 400,rpm
